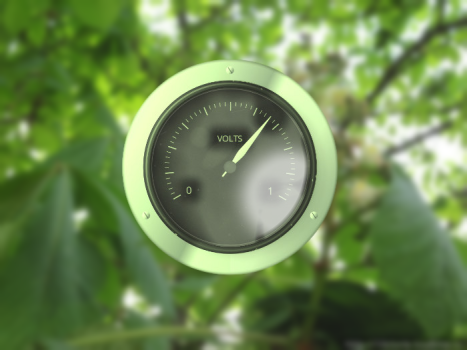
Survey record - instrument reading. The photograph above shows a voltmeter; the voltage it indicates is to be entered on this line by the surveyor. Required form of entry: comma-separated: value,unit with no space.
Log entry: 0.66,V
